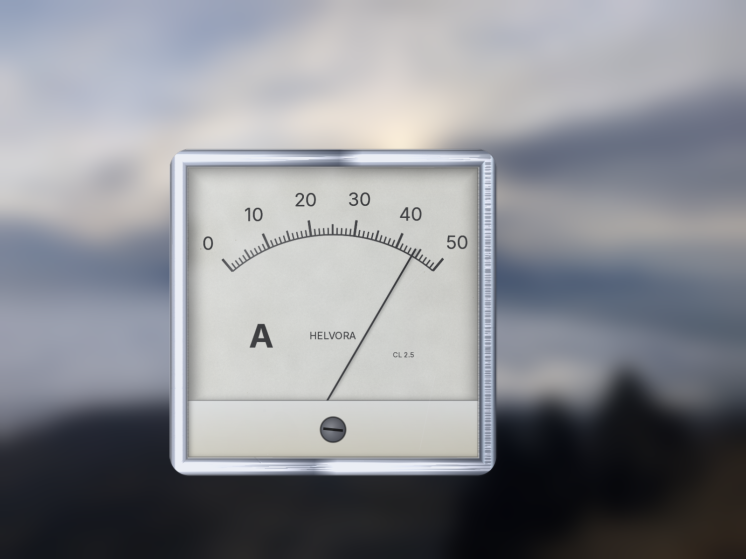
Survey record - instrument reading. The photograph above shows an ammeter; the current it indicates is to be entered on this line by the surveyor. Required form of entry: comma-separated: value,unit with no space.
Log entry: 44,A
